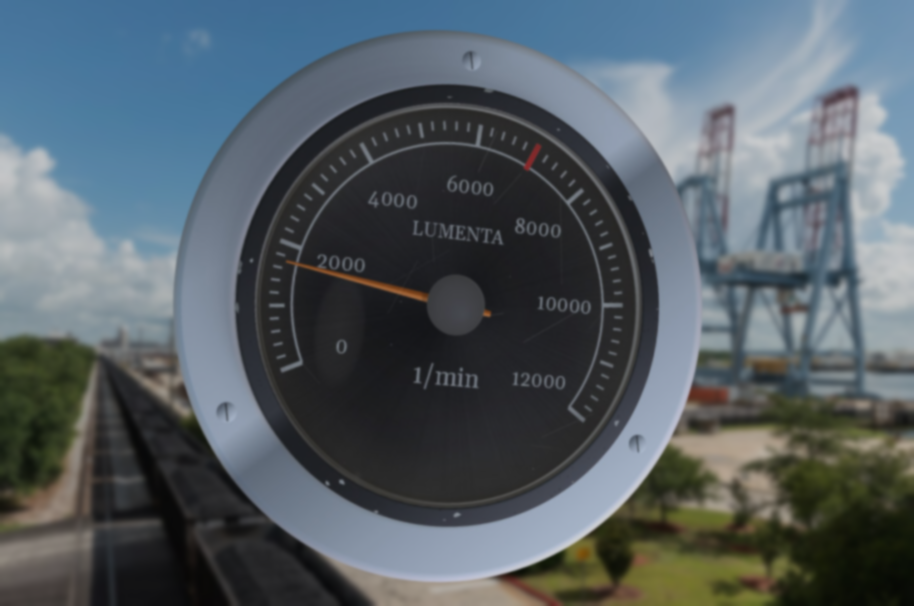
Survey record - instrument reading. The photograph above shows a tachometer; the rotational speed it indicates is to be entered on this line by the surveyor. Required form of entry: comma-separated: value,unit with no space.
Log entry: 1700,rpm
